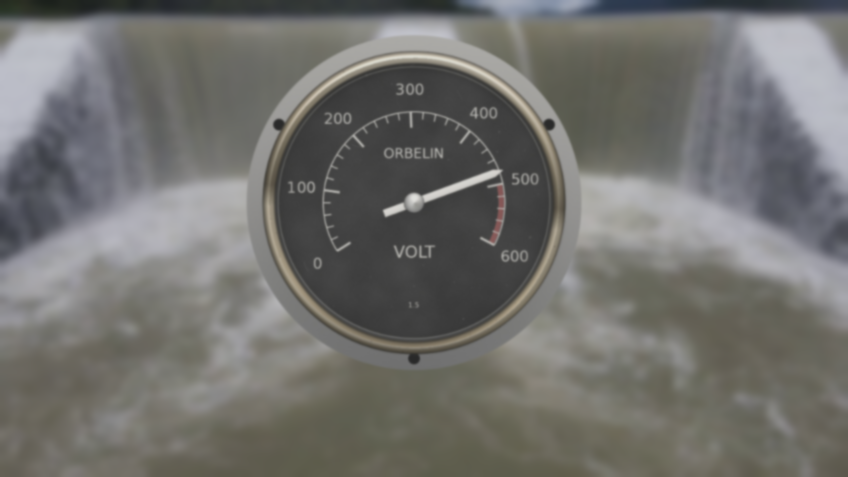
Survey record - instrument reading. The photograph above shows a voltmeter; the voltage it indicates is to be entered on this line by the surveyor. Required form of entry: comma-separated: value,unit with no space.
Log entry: 480,V
